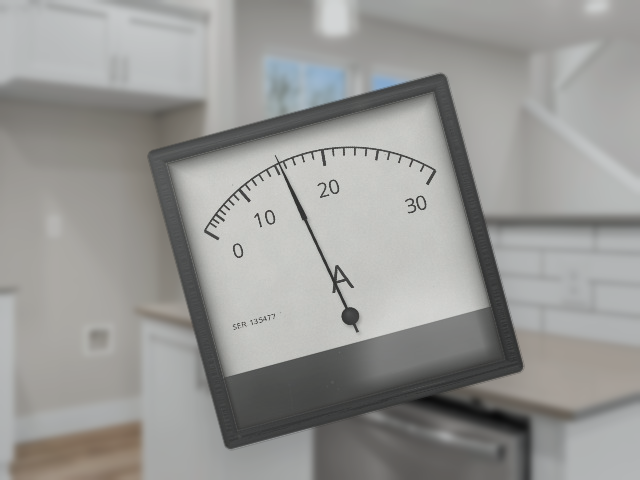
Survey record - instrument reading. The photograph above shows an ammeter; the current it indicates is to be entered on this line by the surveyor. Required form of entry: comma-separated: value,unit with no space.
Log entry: 15.5,A
